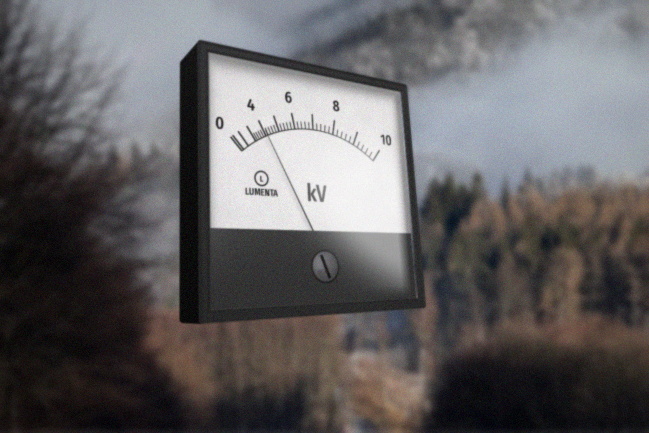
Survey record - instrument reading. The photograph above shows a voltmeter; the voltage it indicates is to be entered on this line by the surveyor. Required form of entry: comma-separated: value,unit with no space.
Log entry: 4,kV
